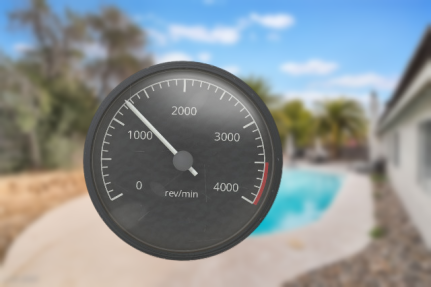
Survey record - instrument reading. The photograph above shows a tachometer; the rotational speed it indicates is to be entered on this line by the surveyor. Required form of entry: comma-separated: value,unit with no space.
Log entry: 1250,rpm
